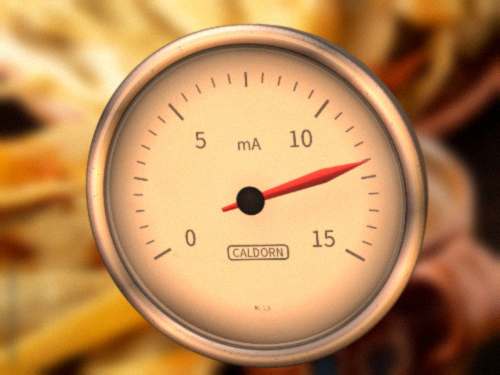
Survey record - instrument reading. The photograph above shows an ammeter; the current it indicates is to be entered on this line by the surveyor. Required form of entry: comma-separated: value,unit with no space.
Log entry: 12,mA
